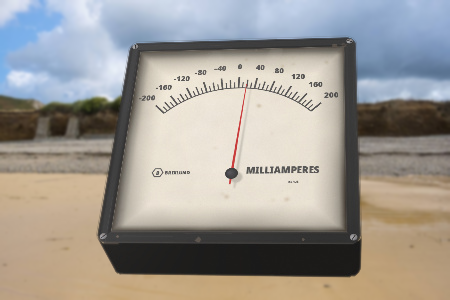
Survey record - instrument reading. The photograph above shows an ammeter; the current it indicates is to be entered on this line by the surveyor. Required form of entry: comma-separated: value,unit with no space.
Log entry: 20,mA
